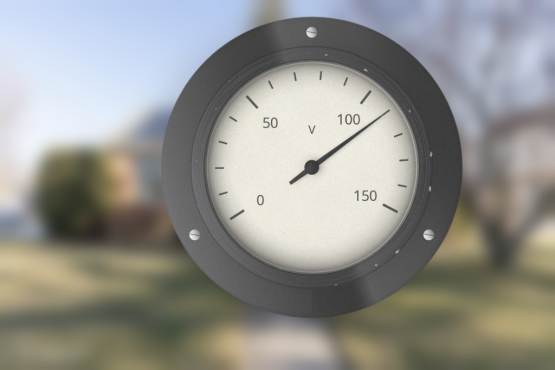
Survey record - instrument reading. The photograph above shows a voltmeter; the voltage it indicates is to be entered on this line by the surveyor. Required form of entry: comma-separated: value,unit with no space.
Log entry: 110,V
